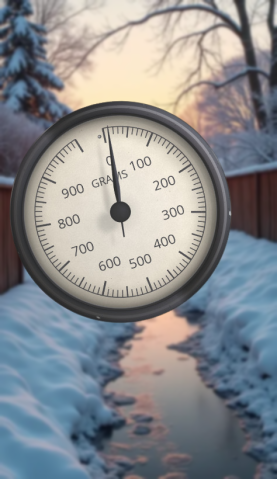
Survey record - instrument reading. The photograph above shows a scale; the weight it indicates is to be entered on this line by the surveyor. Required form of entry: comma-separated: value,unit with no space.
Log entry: 10,g
